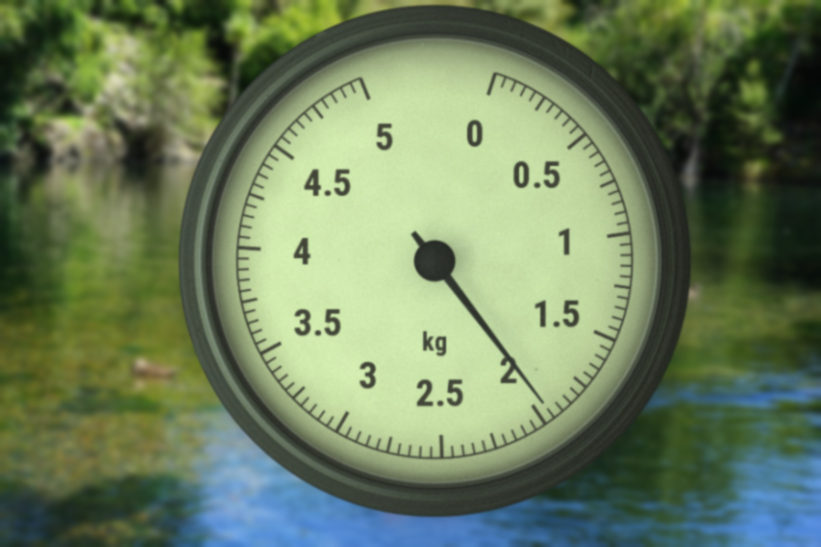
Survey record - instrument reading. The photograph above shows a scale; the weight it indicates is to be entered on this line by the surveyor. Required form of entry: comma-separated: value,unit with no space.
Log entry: 1.95,kg
